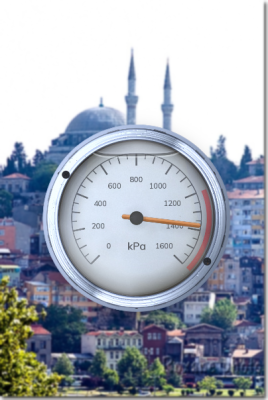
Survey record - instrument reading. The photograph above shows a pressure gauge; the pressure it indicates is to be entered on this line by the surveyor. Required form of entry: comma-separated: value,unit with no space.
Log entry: 1375,kPa
